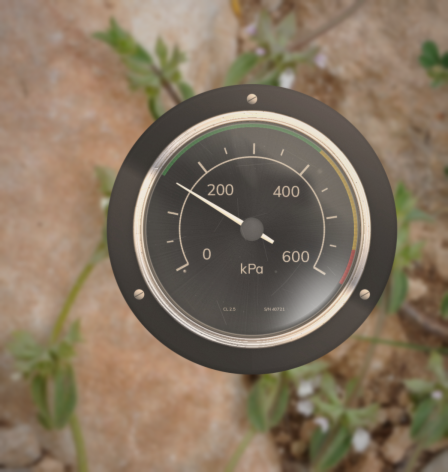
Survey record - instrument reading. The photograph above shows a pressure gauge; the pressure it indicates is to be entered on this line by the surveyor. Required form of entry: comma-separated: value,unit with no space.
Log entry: 150,kPa
